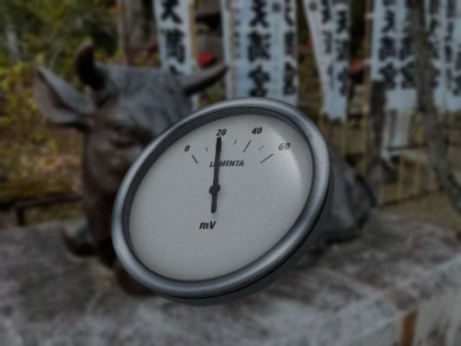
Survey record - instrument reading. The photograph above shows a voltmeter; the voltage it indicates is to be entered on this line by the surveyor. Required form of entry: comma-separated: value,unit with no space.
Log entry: 20,mV
